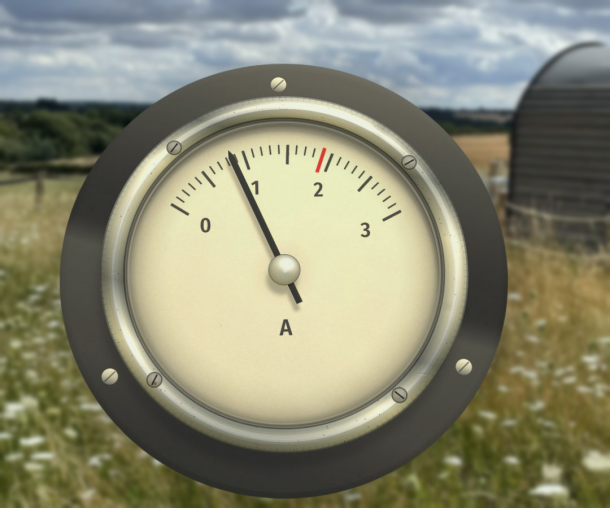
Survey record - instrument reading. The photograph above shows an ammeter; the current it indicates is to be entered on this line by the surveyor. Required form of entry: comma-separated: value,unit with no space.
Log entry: 0.85,A
